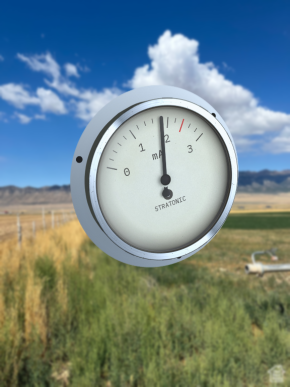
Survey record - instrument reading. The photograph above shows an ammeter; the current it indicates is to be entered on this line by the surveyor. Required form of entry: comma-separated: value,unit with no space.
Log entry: 1.8,mA
